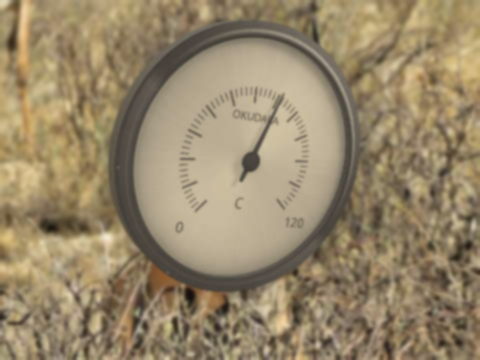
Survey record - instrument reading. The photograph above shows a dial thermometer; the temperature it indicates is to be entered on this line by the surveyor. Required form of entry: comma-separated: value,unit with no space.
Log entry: 70,°C
